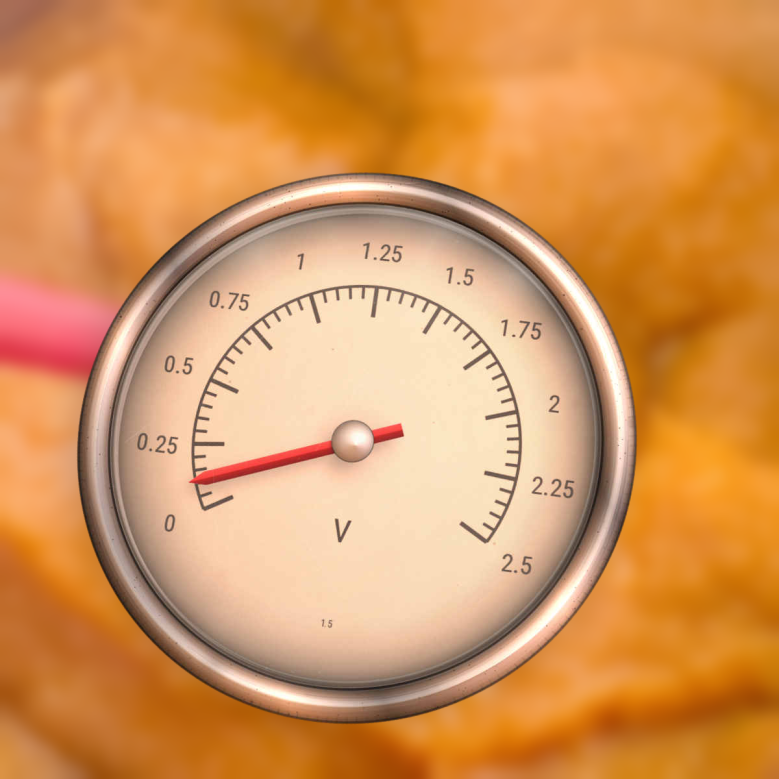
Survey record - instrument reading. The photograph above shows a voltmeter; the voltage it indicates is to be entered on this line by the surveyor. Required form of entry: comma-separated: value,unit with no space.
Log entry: 0.1,V
